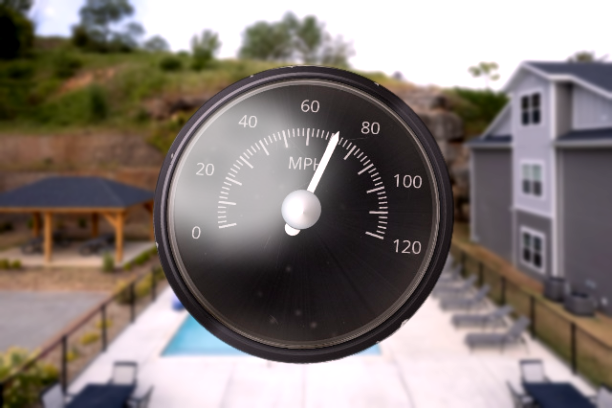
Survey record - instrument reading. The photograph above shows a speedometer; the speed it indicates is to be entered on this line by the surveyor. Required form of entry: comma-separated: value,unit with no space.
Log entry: 72,mph
